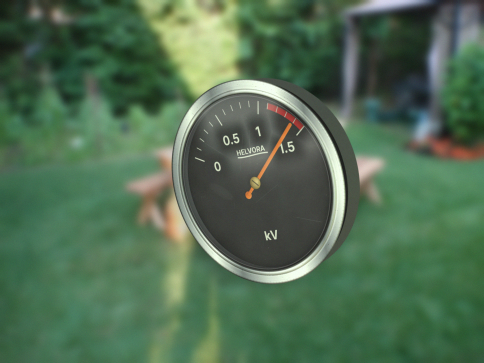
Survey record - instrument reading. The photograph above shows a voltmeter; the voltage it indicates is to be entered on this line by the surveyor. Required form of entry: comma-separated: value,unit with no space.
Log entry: 1.4,kV
